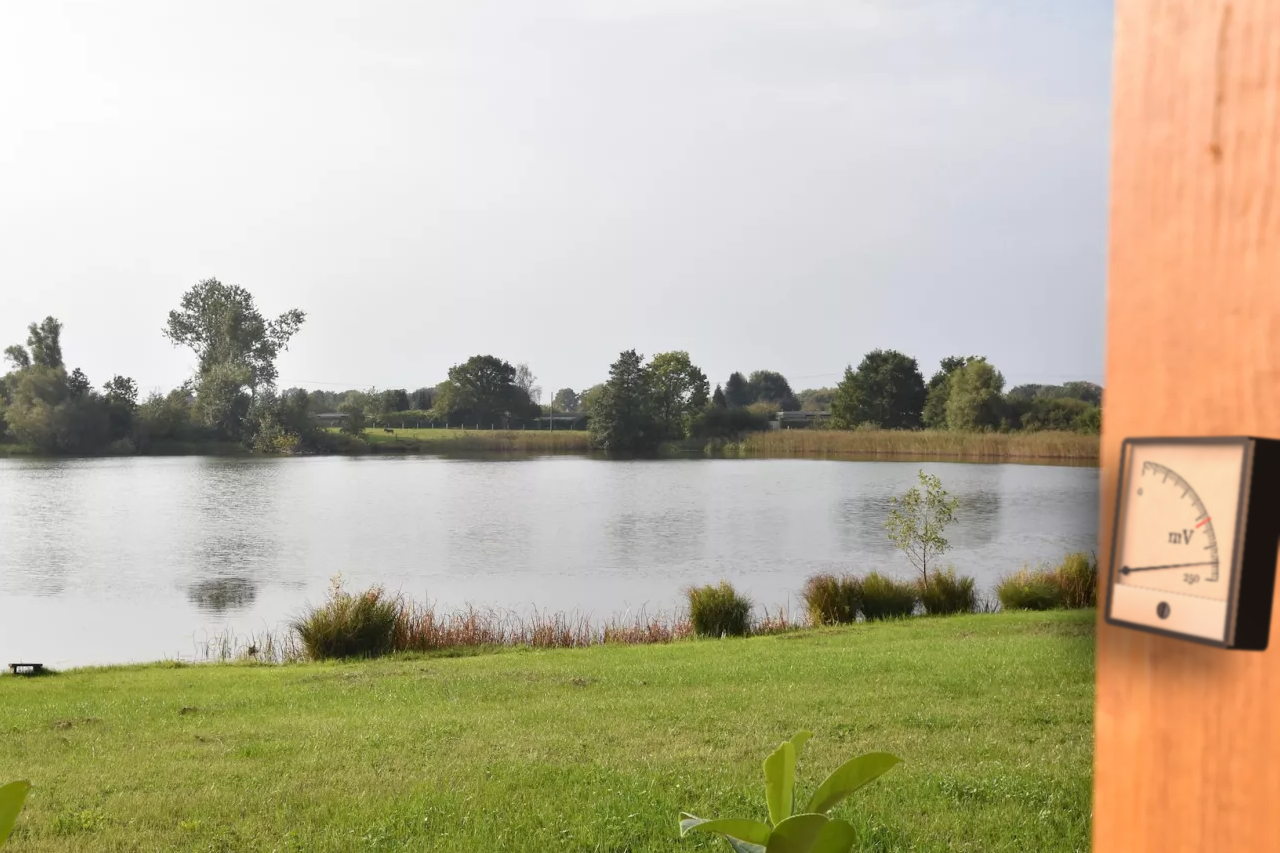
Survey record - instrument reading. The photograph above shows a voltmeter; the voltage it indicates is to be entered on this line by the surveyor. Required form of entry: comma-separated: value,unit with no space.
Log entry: 225,mV
